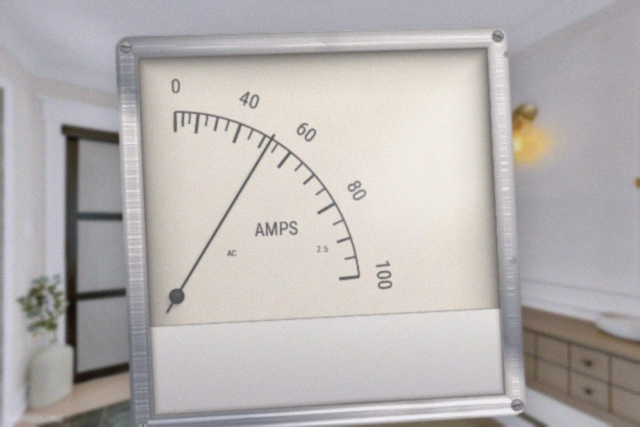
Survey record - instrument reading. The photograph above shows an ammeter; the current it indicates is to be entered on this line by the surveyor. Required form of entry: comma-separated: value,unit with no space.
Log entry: 52.5,A
